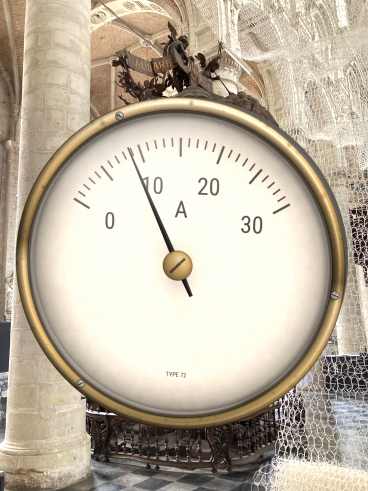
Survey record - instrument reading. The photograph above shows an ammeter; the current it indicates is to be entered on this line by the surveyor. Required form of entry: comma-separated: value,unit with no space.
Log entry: 9,A
